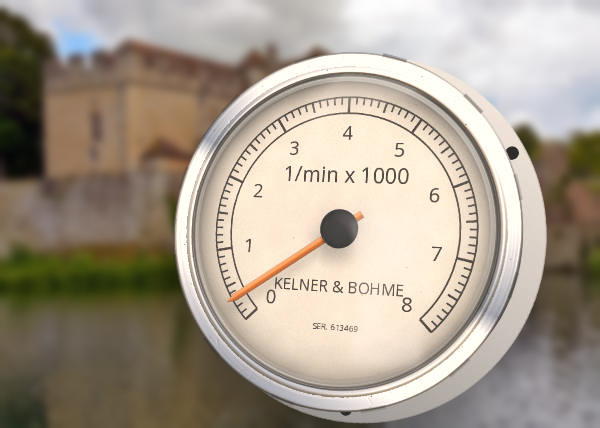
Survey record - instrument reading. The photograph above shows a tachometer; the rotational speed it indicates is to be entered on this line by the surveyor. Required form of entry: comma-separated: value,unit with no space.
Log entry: 300,rpm
